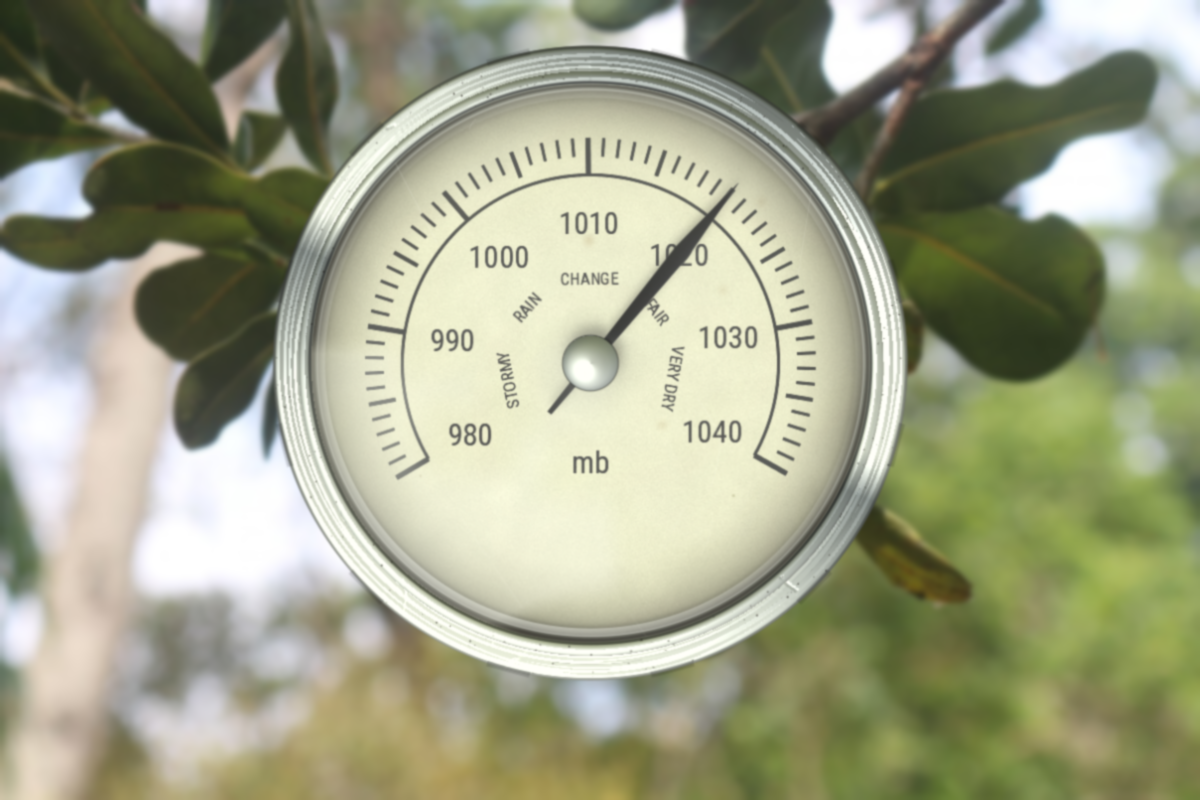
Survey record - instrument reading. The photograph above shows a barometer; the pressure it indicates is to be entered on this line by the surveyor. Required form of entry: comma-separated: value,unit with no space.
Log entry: 1020,mbar
